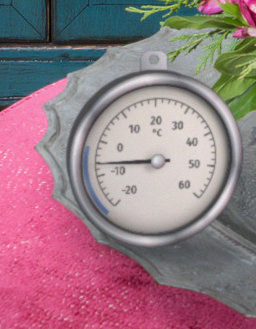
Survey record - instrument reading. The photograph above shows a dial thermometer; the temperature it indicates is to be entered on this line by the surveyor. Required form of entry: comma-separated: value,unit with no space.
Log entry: -6,°C
